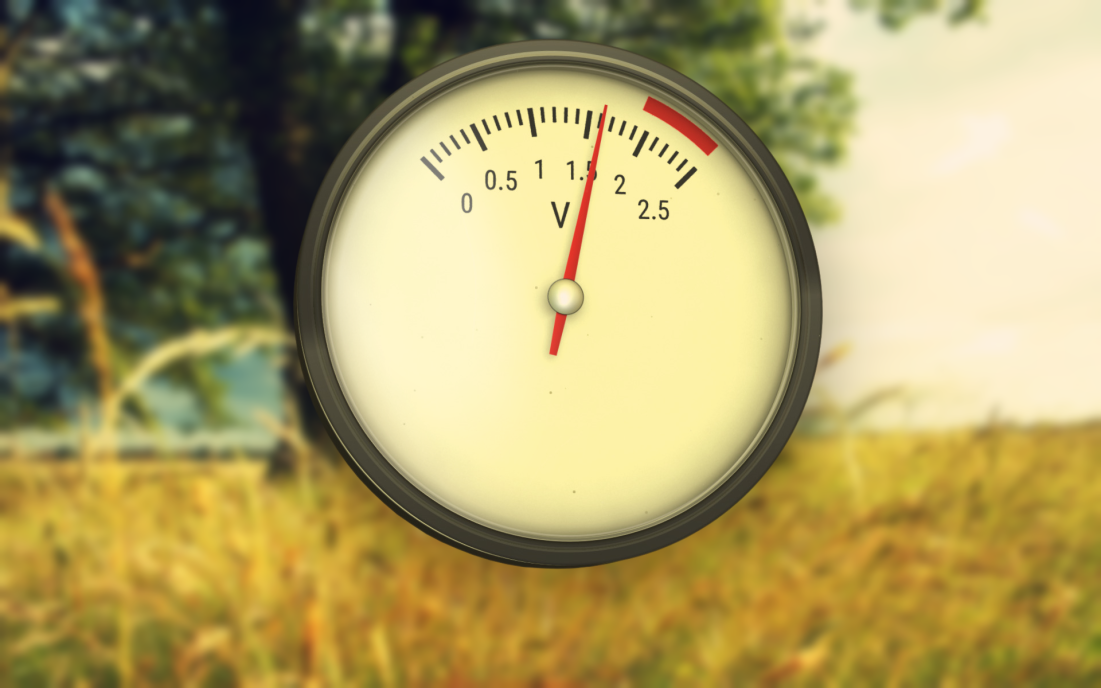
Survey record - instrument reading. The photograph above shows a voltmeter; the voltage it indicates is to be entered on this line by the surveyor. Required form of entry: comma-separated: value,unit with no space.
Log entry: 1.6,V
